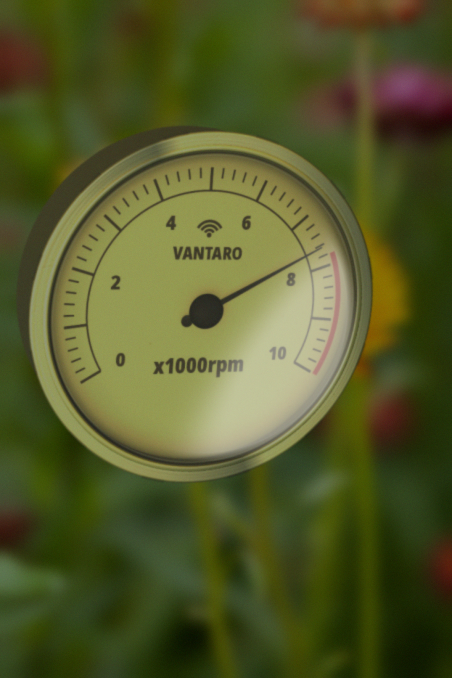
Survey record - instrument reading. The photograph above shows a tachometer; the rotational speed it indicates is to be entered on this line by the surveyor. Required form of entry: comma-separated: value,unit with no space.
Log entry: 7600,rpm
